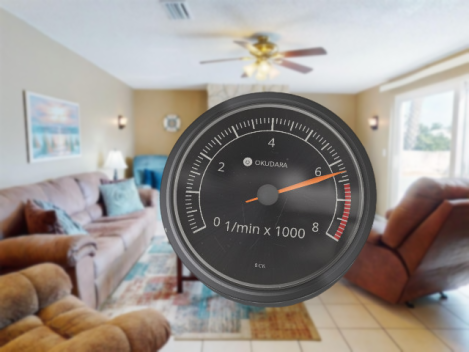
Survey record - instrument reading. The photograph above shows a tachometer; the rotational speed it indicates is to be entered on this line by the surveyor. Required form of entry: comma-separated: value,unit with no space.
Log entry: 6300,rpm
